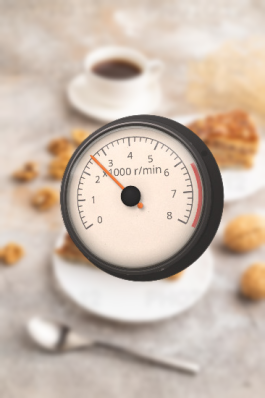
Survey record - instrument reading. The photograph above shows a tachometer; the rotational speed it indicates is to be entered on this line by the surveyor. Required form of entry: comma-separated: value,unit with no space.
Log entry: 2600,rpm
